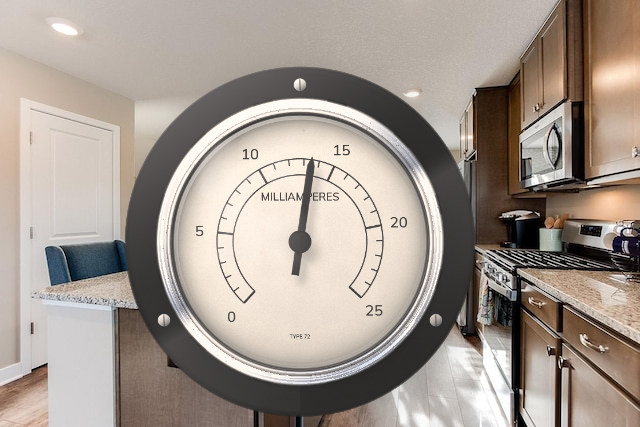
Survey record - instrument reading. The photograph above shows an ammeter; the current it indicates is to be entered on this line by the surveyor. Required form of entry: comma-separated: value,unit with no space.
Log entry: 13.5,mA
